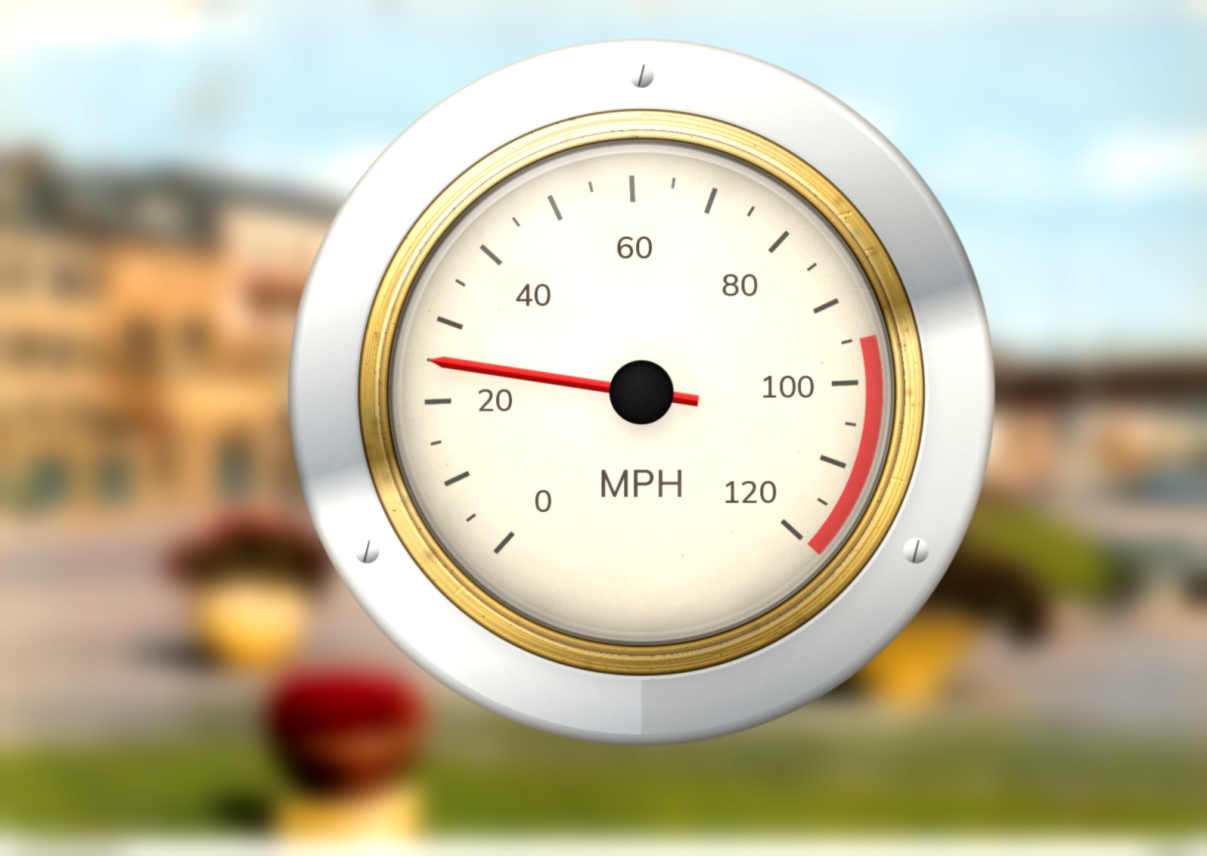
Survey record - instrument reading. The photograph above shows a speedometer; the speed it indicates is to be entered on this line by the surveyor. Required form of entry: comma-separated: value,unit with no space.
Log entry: 25,mph
